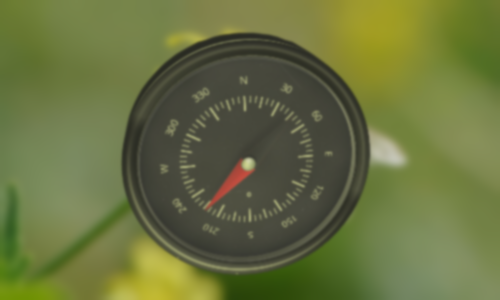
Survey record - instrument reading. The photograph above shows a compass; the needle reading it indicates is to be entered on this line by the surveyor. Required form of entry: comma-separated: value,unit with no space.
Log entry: 225,°
